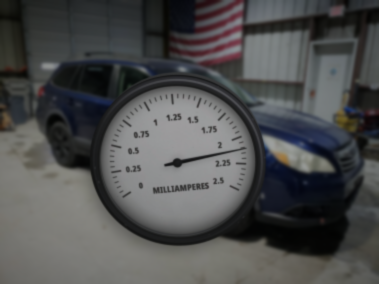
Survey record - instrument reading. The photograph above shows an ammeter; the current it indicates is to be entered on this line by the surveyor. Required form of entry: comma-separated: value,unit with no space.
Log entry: 2.1,mA
